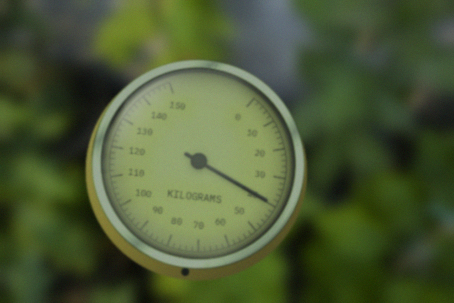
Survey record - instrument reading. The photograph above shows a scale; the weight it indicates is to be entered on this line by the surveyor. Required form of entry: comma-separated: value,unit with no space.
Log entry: 40,kg
